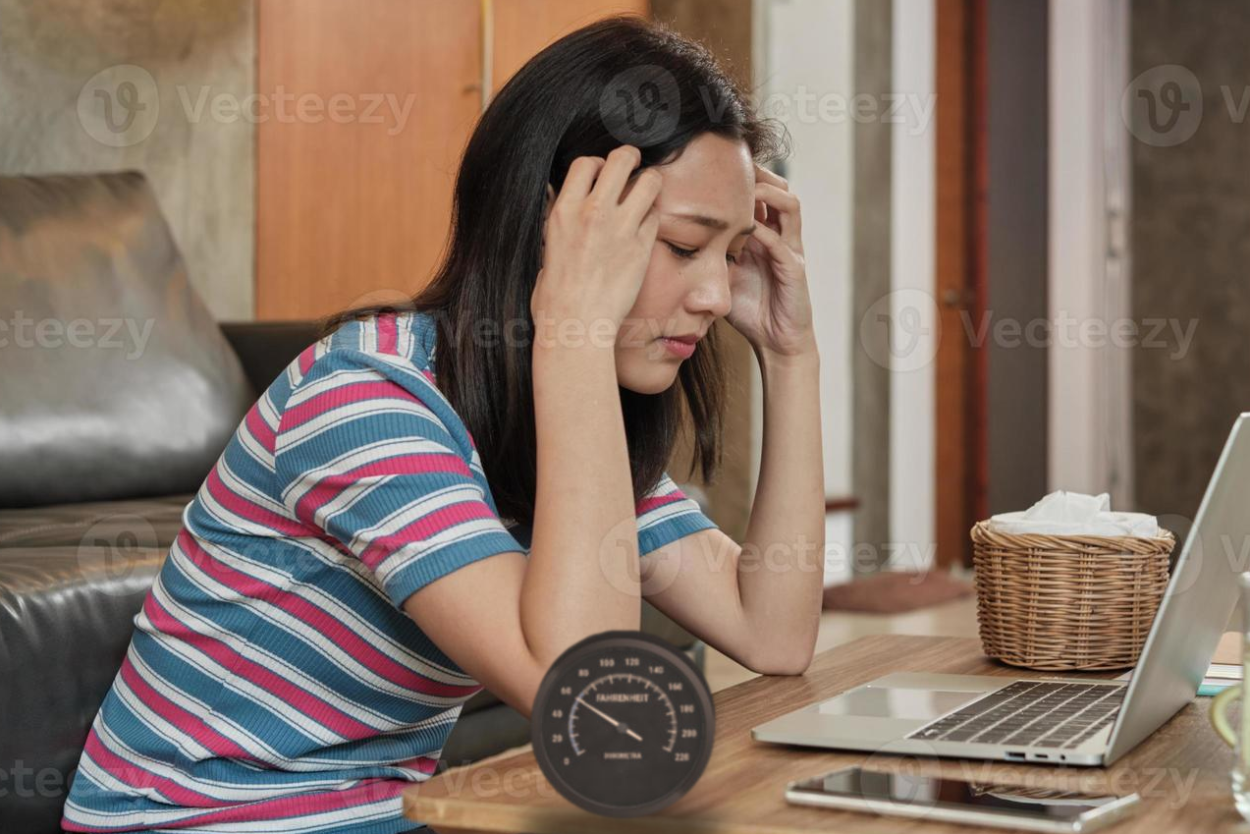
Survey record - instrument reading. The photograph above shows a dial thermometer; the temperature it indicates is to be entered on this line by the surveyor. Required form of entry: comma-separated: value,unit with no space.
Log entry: 60,°F
